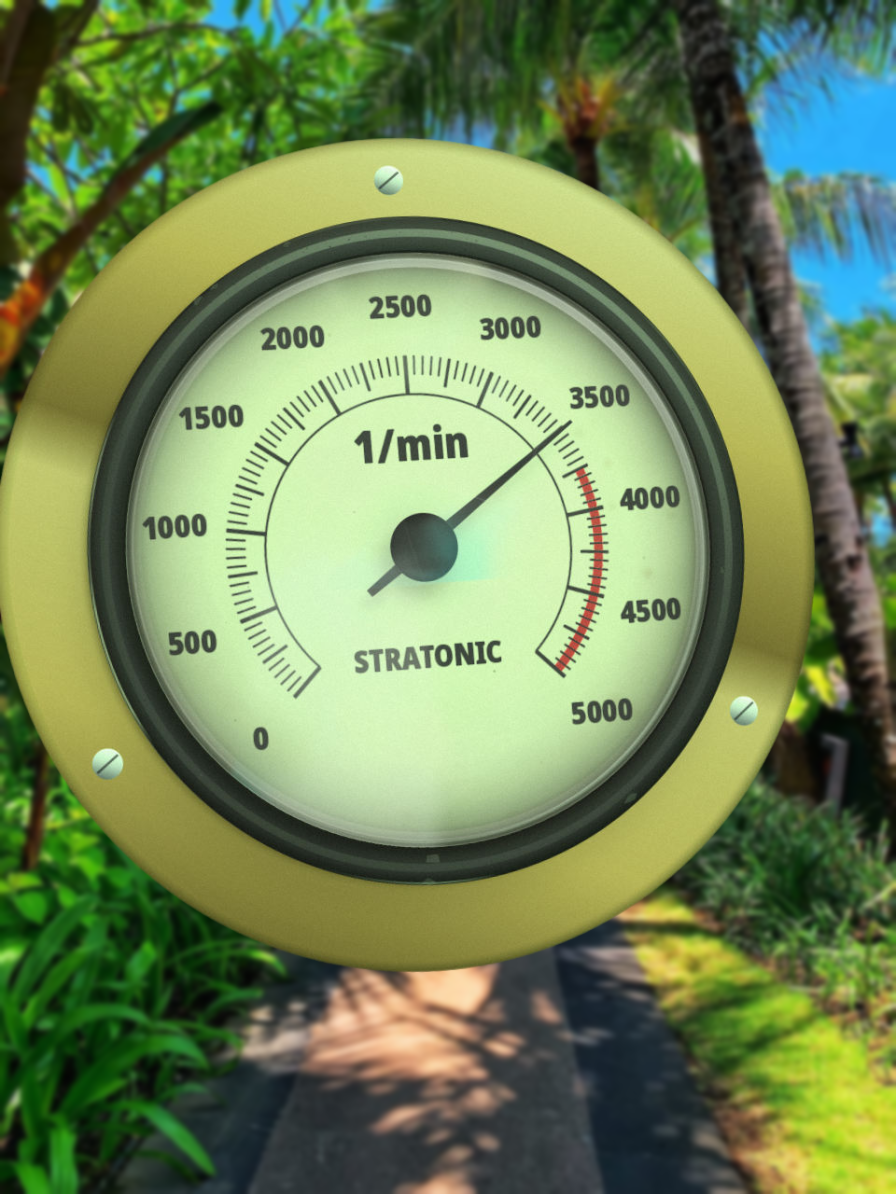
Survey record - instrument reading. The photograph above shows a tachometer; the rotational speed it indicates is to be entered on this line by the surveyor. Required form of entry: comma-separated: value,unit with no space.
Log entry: 3500,rpm
